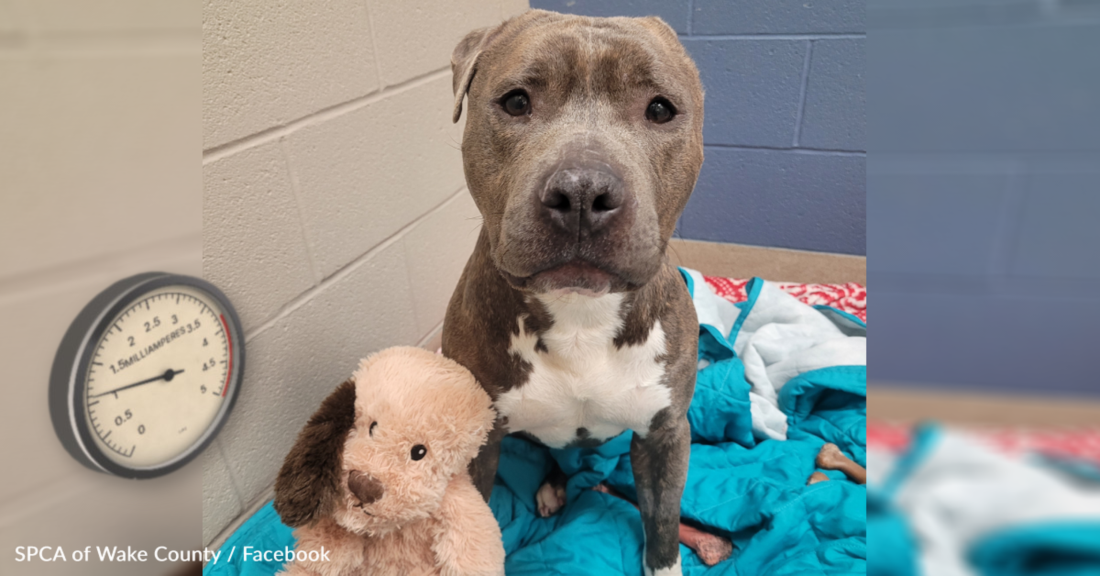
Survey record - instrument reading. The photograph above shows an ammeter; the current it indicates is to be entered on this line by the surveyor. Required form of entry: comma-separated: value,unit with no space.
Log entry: 1.1,mA
